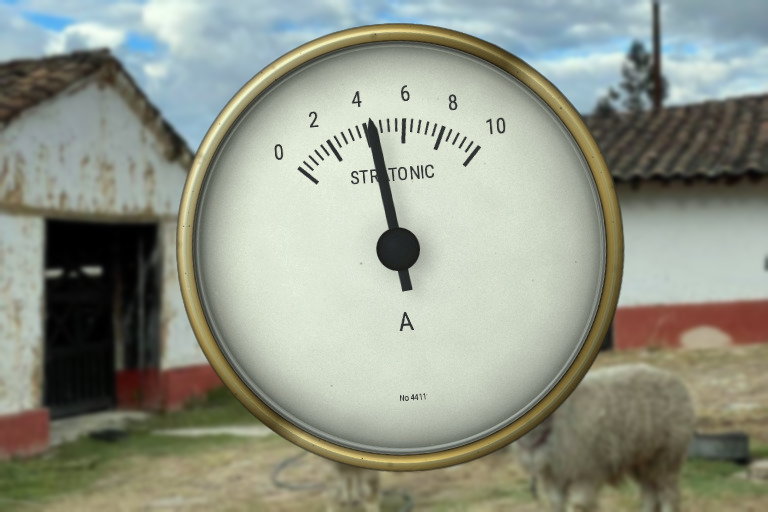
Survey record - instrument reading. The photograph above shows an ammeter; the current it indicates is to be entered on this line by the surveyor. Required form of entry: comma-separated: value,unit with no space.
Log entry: 4.4,A
